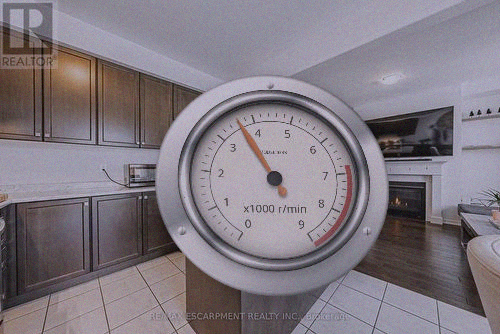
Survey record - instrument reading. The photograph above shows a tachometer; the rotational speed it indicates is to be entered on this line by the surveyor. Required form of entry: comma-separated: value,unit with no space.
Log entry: 3600,rpm
